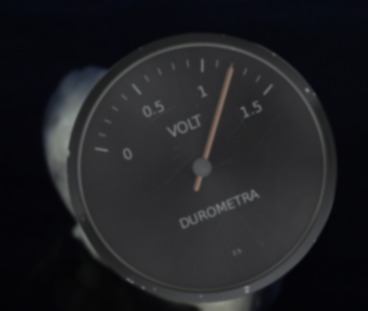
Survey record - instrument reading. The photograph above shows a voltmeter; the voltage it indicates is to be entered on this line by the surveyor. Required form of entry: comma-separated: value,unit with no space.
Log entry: 1.2,V
